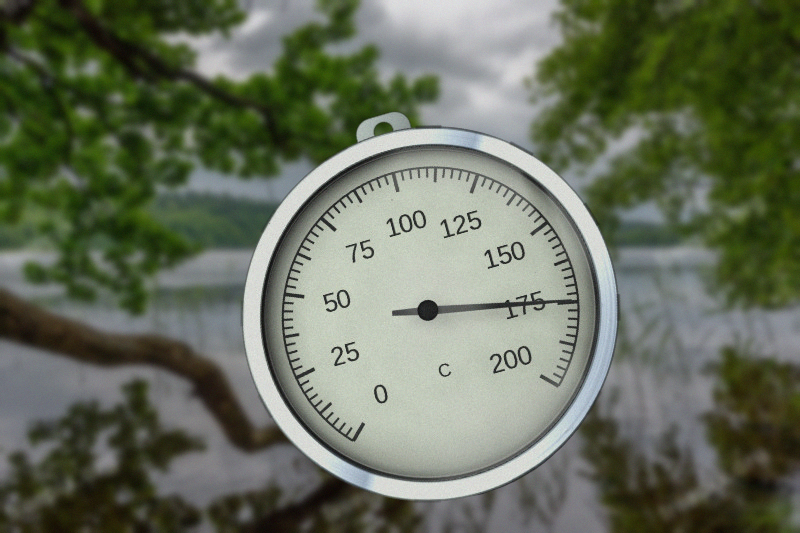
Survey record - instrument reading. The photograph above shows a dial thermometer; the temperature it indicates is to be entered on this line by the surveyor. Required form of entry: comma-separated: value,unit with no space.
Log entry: 175,°C
